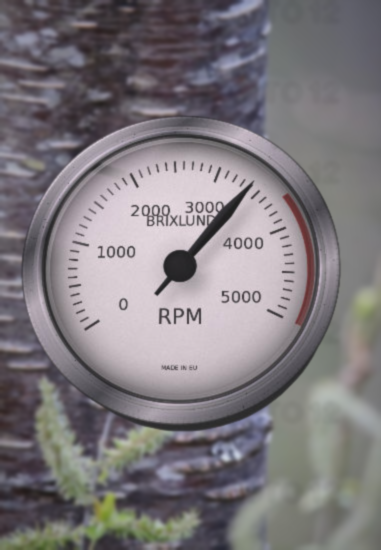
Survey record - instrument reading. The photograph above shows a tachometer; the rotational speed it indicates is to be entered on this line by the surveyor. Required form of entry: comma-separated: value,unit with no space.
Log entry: 3400,rpm
